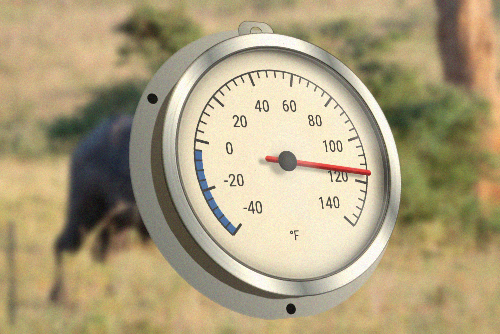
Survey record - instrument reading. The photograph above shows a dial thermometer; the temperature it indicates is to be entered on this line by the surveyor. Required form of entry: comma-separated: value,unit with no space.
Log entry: 116,°F
